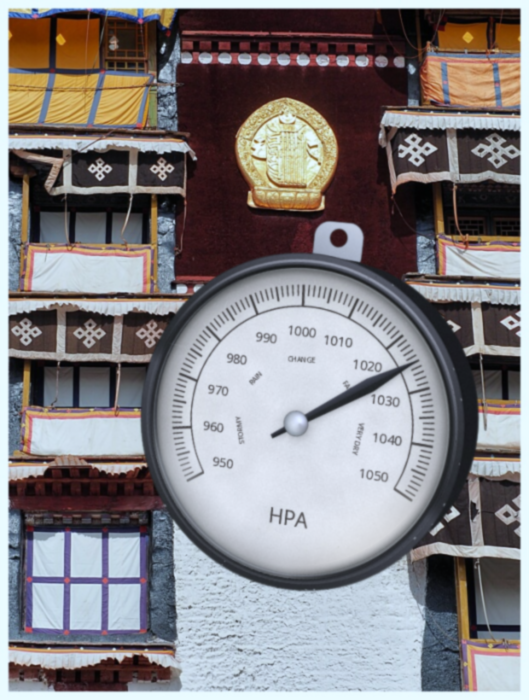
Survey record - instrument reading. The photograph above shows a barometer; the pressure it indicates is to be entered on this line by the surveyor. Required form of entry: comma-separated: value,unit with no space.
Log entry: 1025,hPa
